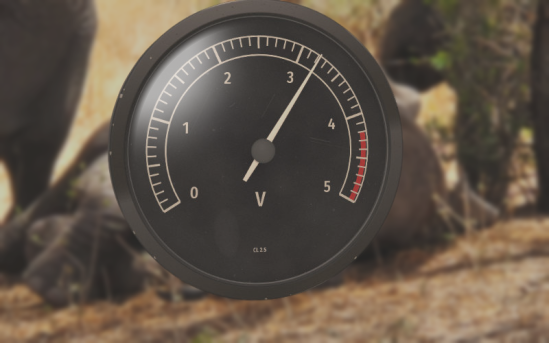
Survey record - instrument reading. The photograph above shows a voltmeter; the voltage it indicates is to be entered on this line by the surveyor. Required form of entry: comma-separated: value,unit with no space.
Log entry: 3.2,V
